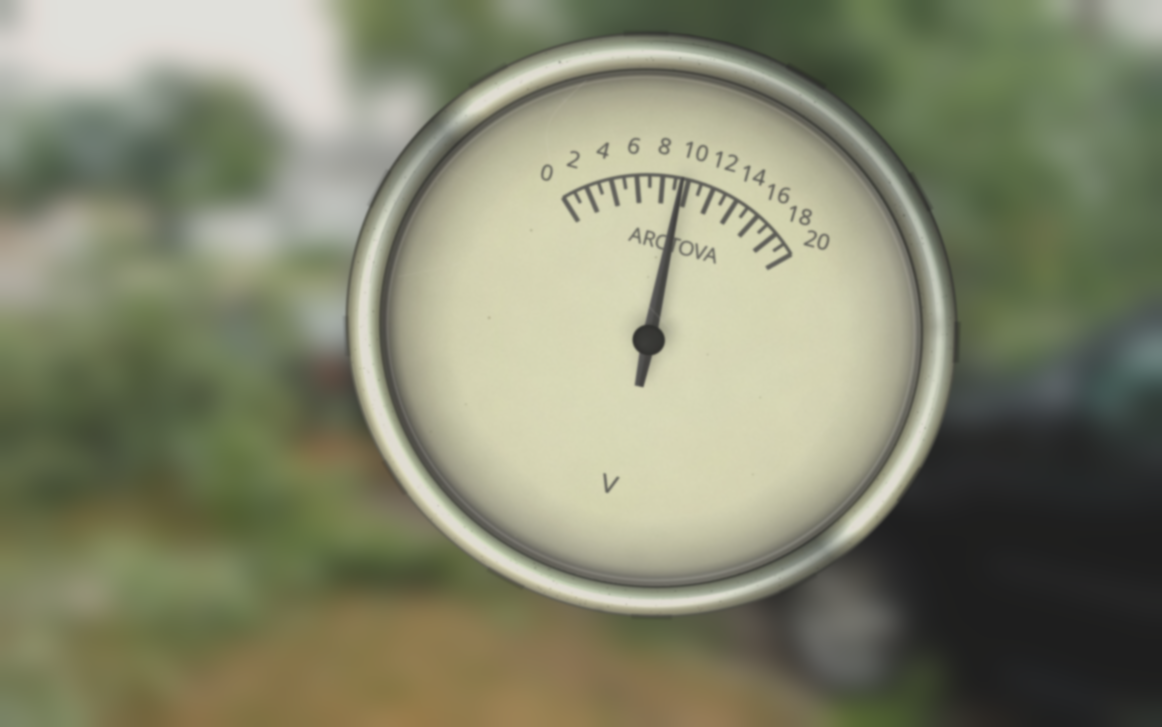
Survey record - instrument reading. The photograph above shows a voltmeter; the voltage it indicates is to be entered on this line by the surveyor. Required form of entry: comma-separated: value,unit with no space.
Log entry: 9.5,V
